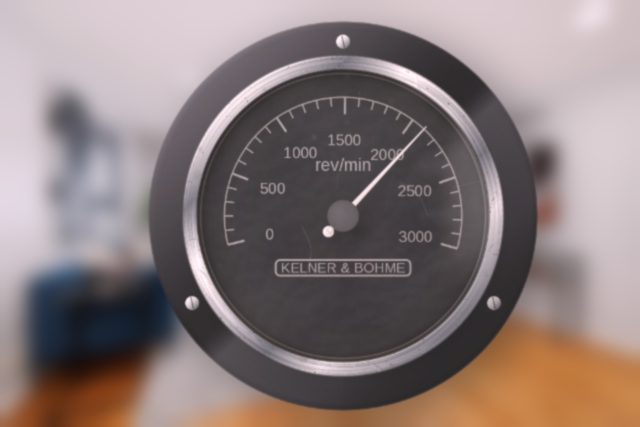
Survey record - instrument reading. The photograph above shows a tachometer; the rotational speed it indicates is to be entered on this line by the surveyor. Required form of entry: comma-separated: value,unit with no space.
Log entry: 2100,rpm
